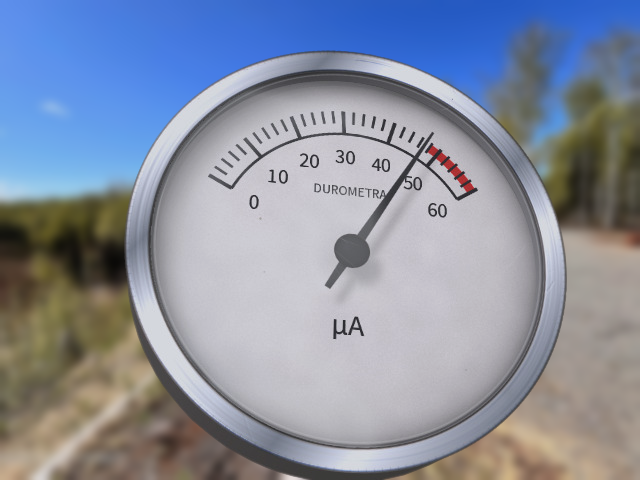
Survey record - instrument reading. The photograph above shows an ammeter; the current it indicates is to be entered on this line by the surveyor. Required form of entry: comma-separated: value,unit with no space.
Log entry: 47,µA
